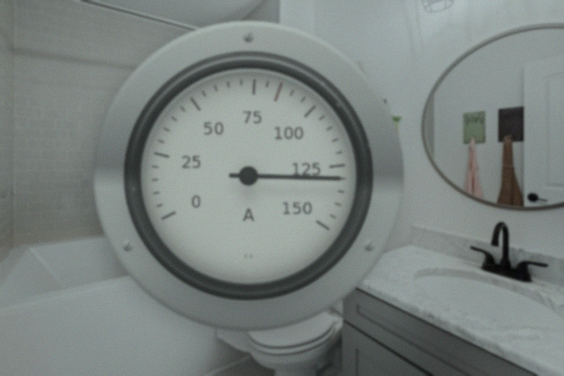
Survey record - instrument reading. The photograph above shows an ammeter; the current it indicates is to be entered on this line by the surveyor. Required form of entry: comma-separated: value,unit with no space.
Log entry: 130,A
